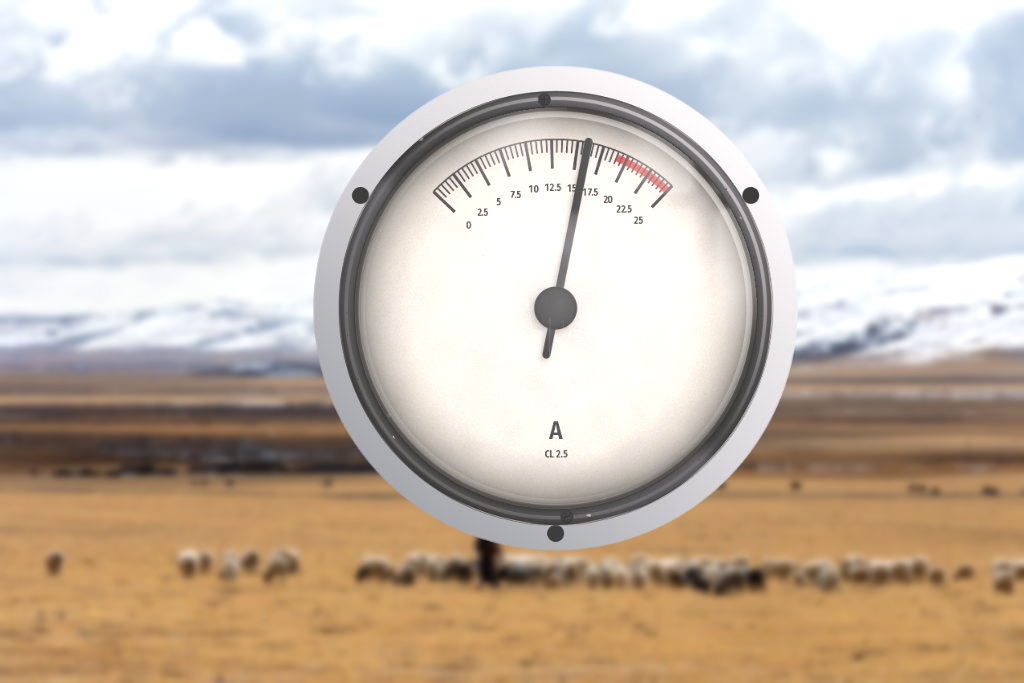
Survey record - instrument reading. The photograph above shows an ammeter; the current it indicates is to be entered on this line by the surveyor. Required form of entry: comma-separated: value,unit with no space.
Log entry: 16,A
